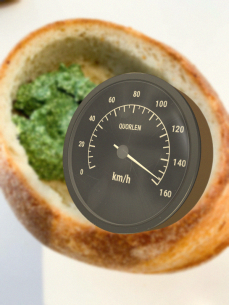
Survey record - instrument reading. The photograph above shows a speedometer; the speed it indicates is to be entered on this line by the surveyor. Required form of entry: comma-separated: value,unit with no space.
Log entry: 155,km/h
